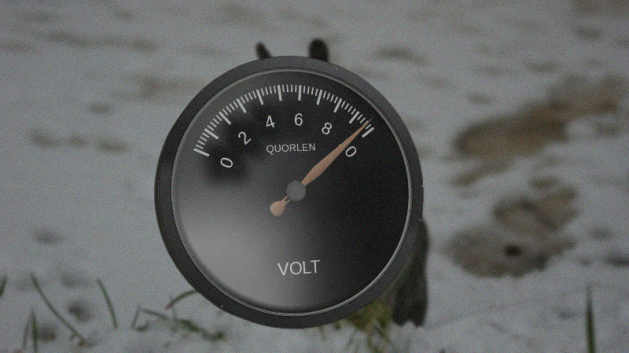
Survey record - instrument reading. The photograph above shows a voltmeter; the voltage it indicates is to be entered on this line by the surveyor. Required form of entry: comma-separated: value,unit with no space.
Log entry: 9.6,V
